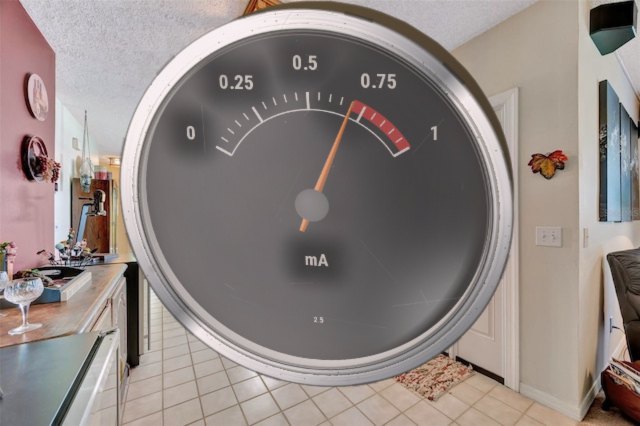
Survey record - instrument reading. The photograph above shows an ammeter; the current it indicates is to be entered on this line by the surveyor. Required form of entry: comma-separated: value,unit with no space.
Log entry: 0.7,mA
